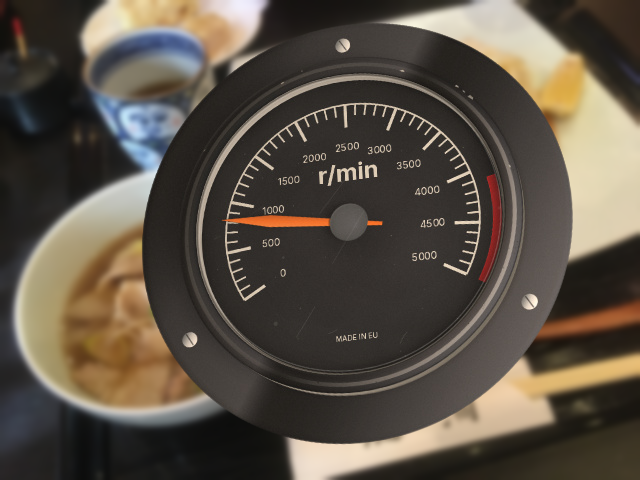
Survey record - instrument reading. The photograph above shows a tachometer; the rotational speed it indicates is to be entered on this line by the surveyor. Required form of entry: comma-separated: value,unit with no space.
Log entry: 800,rpm
